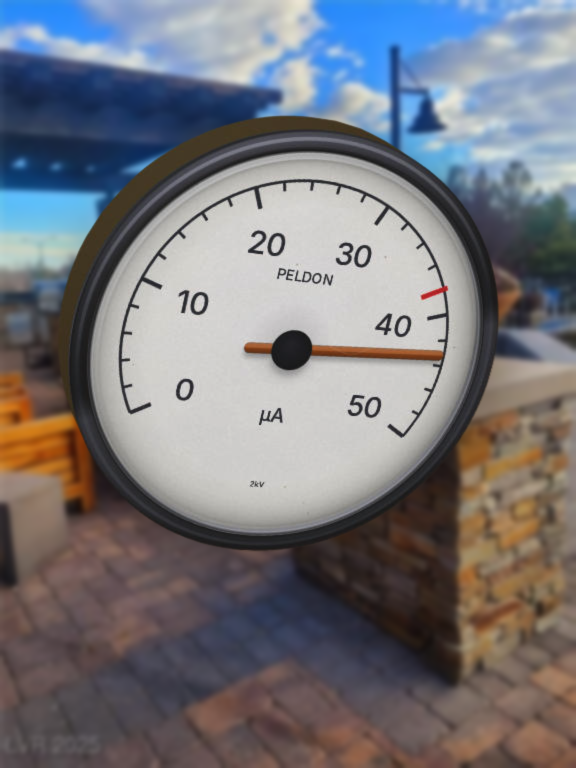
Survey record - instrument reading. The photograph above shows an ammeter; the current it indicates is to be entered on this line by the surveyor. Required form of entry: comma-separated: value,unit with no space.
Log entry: 43,µA
